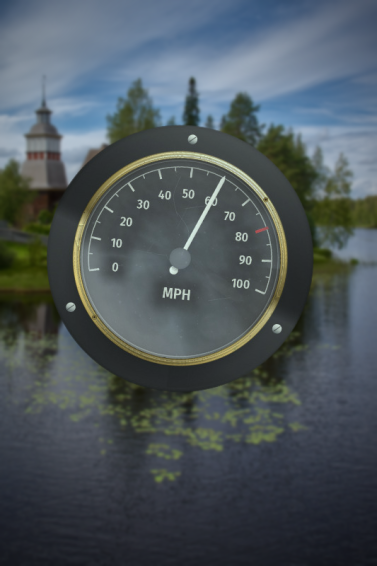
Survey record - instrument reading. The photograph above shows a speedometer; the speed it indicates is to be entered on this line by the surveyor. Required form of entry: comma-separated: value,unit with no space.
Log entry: 60,mph
